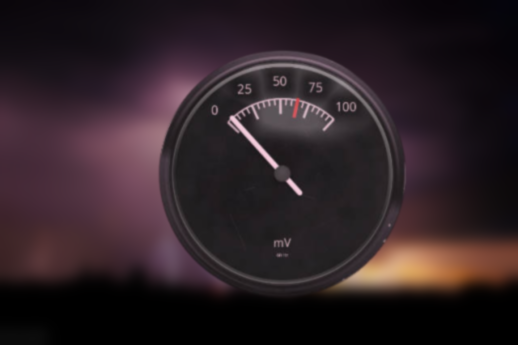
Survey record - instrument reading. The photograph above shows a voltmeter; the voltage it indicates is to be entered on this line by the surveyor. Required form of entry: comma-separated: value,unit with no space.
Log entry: 5,mV
